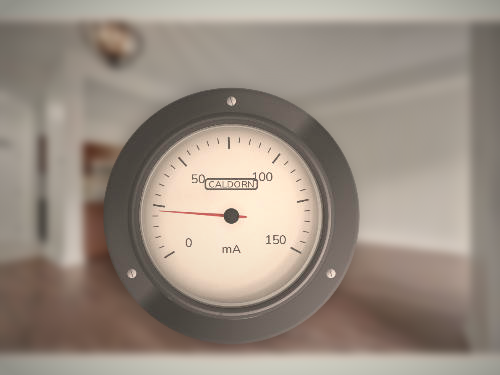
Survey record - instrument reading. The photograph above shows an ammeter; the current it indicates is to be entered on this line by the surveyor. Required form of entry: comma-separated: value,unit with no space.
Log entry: 22.5,mA
